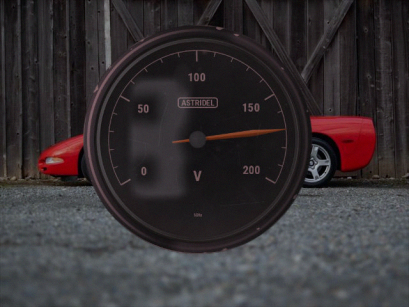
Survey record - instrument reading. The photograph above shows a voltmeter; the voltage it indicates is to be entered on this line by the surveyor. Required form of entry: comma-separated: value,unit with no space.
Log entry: 170,V
